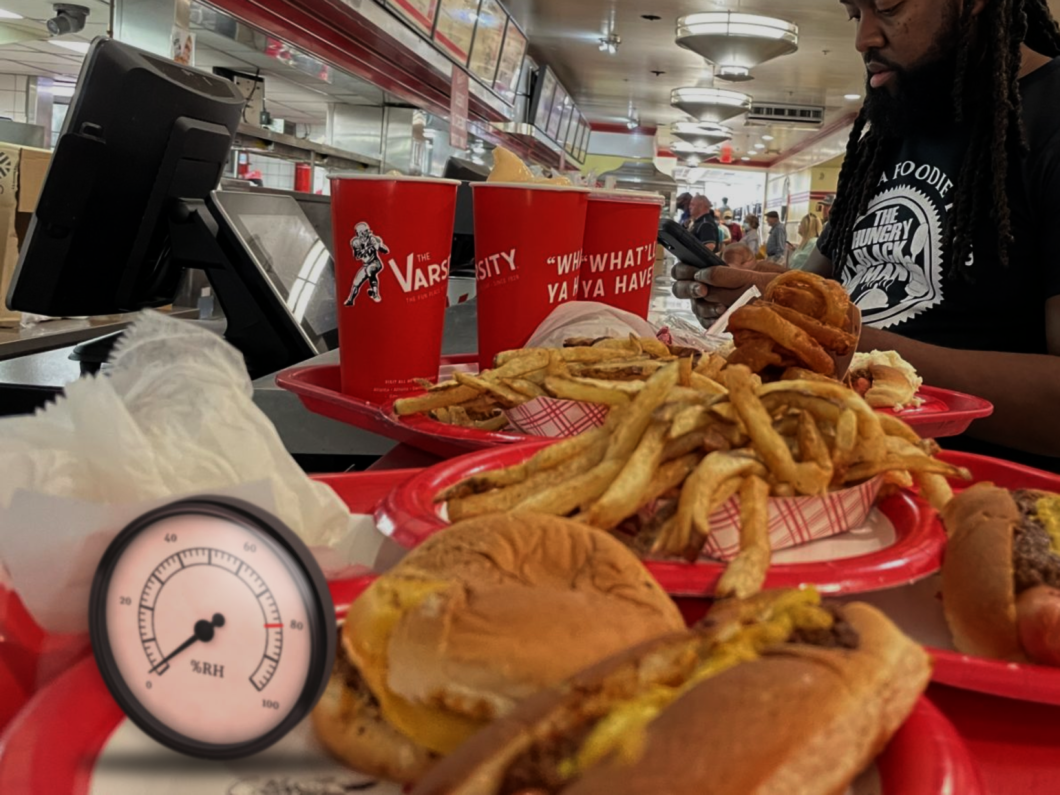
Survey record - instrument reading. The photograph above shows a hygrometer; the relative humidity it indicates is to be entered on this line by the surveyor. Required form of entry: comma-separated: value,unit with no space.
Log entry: 2,%
